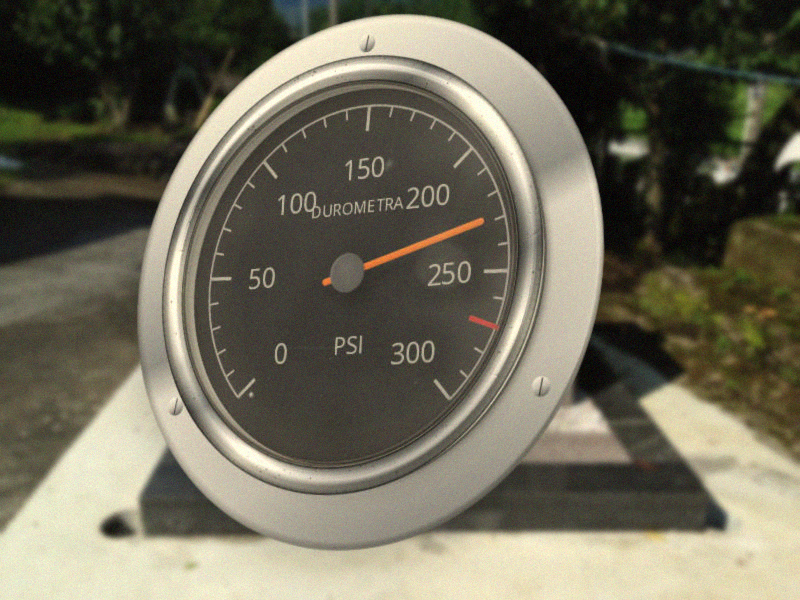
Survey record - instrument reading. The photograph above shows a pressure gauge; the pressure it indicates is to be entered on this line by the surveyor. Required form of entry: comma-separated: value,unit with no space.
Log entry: 230,psi
